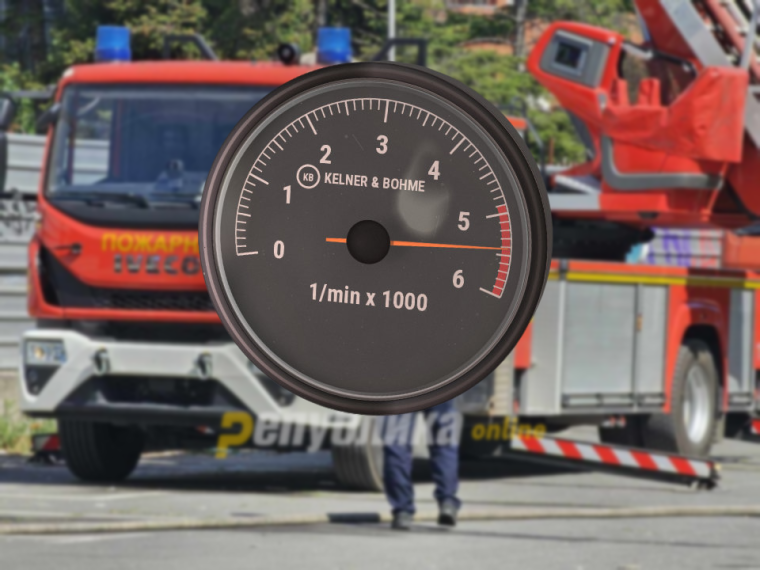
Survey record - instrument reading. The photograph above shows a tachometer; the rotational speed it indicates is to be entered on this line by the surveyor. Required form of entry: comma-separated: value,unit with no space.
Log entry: 5400,rpm
